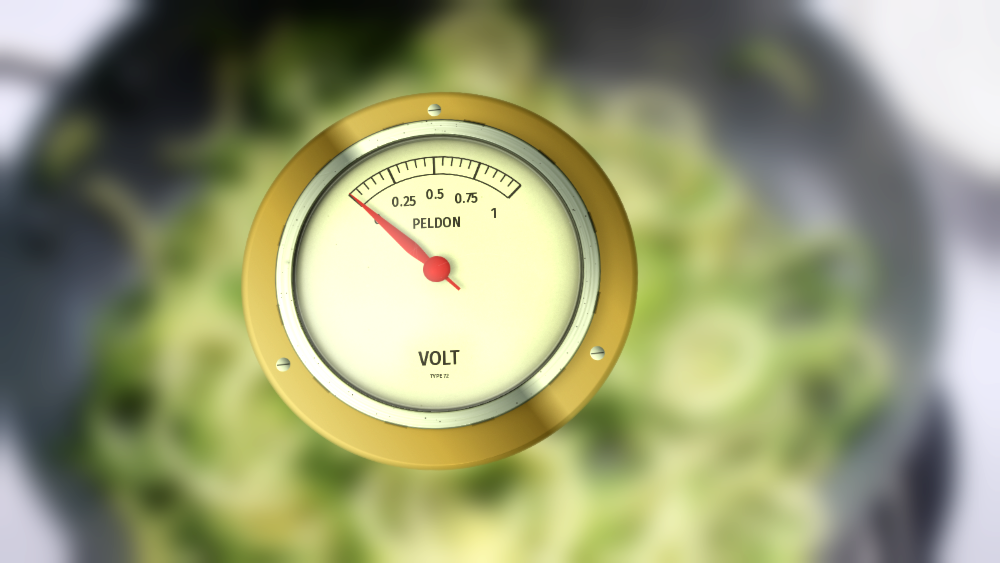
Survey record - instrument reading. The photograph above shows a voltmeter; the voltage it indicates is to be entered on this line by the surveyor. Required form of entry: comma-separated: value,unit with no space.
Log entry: 0,V
